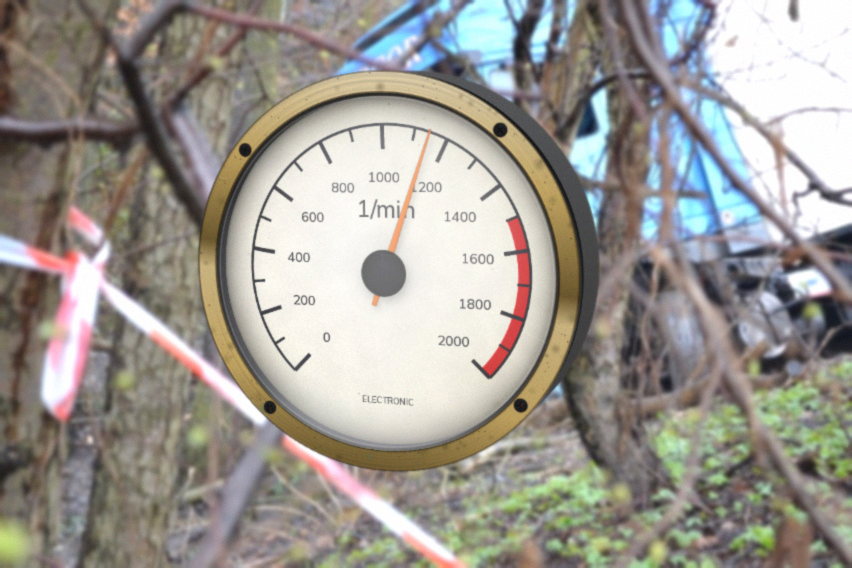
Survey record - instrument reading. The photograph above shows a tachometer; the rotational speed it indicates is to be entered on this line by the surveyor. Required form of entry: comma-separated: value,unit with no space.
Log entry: 1150,rpm
